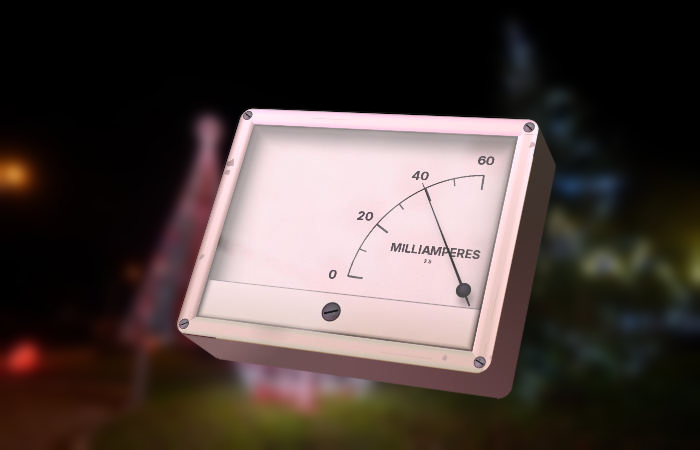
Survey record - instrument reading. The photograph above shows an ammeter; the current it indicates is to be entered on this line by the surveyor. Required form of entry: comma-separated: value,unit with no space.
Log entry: 40,mA
